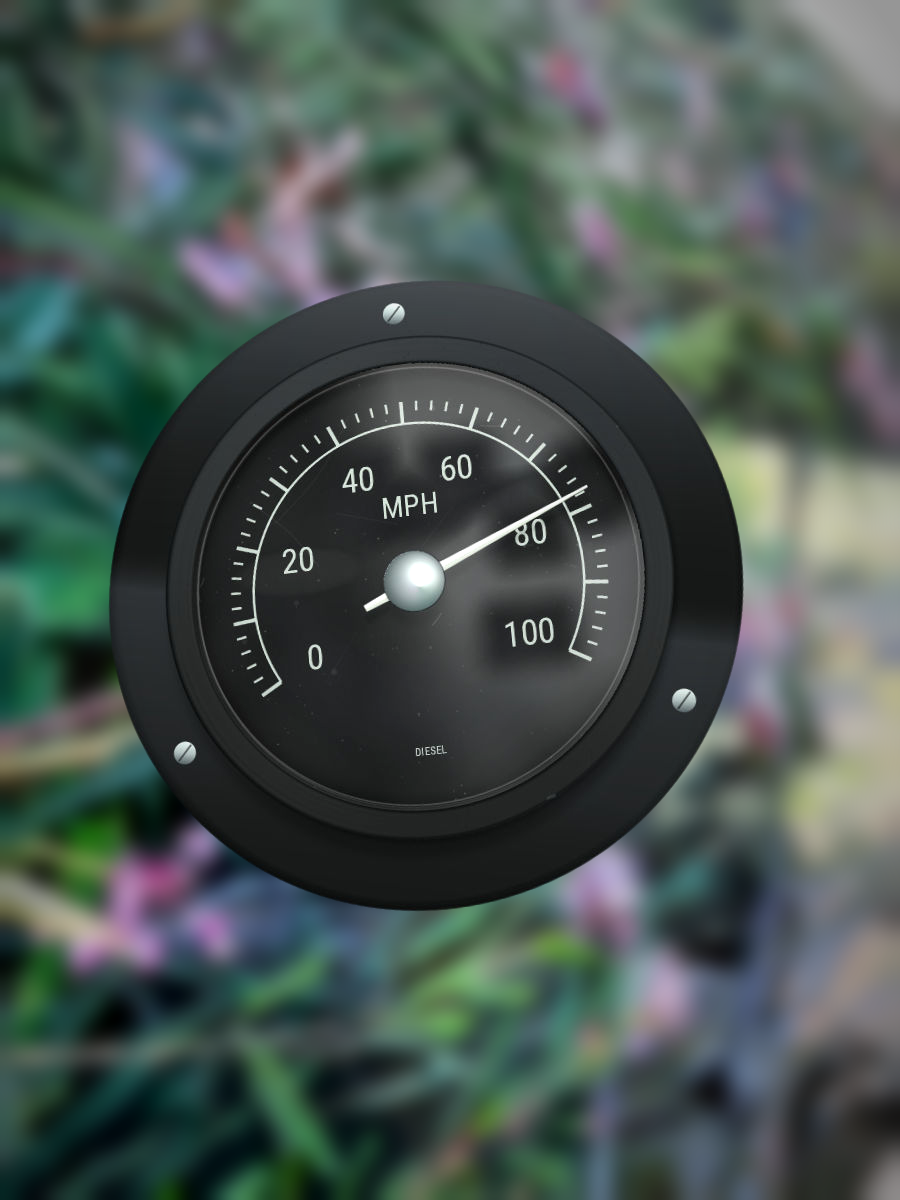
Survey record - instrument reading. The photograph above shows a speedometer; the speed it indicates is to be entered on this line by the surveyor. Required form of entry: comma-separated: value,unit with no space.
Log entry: 78,mph
